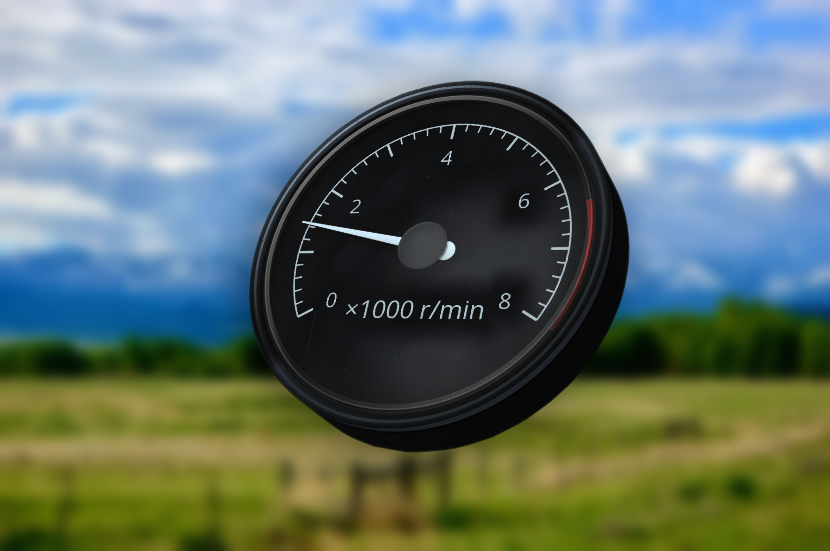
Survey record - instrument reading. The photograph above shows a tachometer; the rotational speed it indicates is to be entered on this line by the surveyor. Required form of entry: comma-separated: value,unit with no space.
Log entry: 1400,rpm
